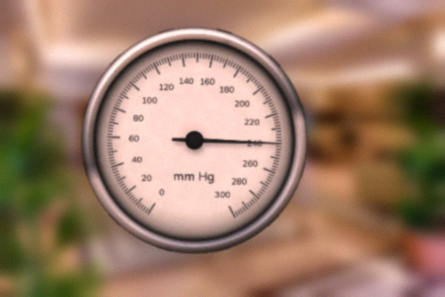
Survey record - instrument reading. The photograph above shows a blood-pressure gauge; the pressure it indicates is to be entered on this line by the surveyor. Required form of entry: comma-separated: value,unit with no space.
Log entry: 240,mmHg
